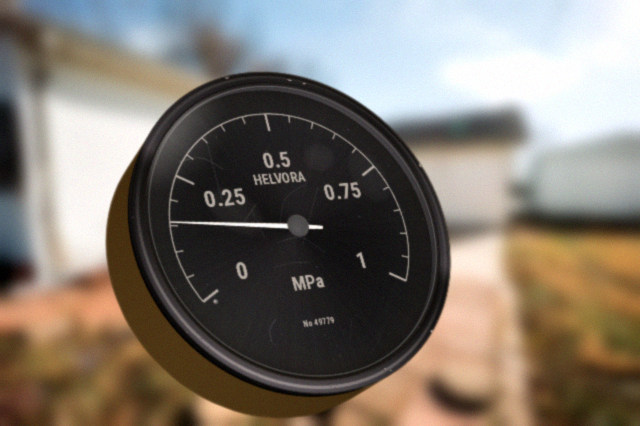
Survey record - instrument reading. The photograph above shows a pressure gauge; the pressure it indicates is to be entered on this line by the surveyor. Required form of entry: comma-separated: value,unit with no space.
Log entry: 0.15,MPa
